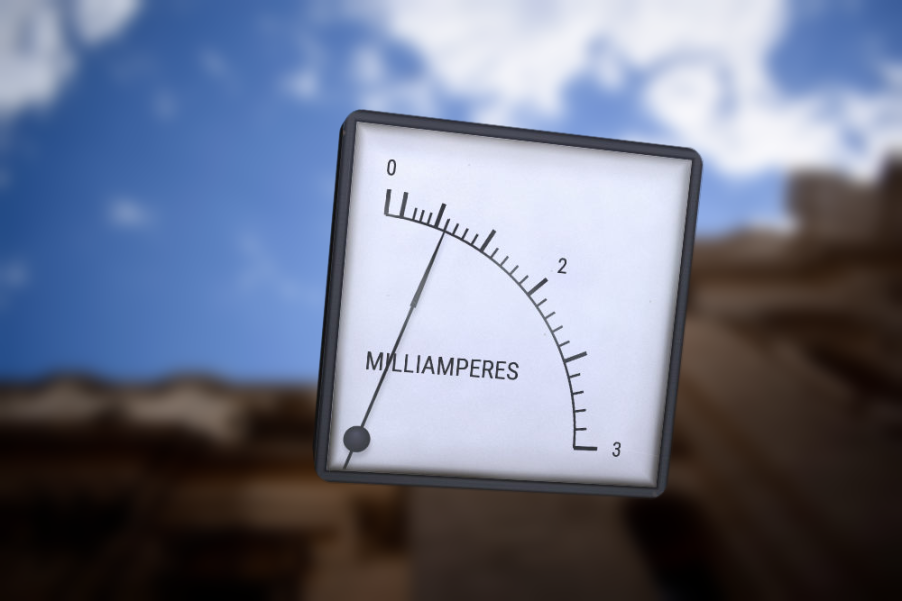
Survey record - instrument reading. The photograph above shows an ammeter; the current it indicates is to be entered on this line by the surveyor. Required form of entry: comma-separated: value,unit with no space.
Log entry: 1.1,mA
